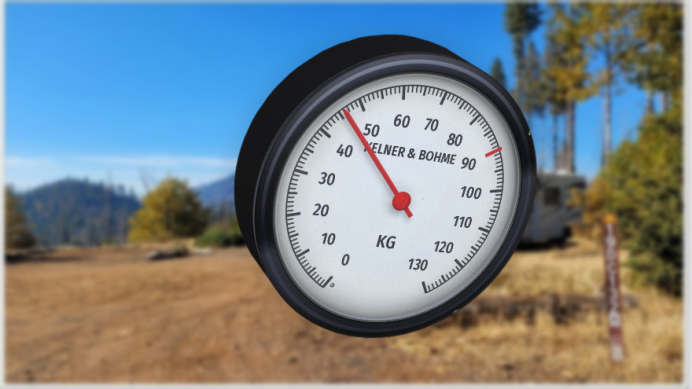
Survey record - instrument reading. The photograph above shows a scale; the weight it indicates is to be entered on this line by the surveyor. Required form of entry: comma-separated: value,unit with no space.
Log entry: 46,kg
